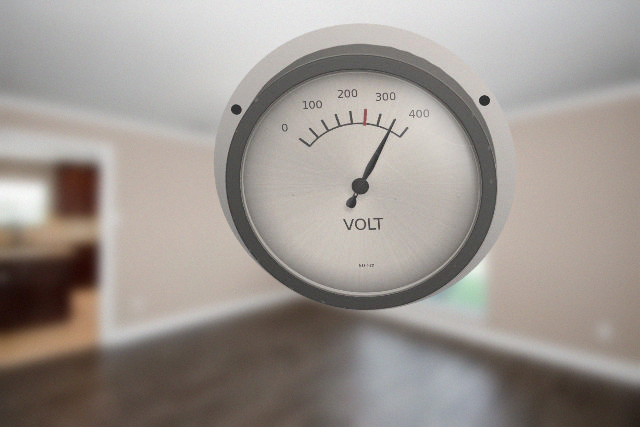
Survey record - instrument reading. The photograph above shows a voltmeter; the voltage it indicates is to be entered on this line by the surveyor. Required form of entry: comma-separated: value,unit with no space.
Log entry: 350,V
